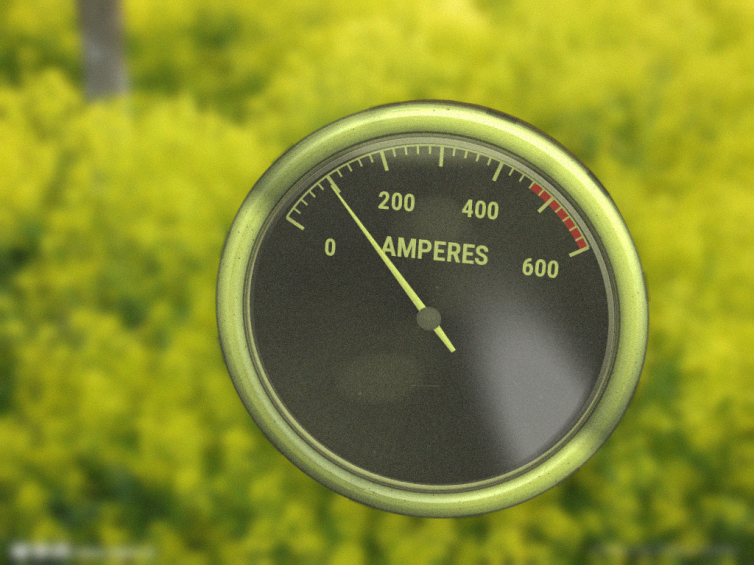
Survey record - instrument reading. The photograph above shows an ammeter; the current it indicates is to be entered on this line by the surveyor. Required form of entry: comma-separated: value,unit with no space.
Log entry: 100,A
